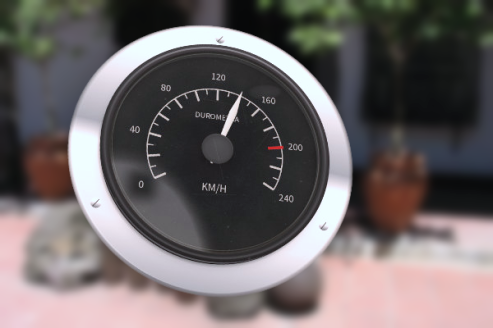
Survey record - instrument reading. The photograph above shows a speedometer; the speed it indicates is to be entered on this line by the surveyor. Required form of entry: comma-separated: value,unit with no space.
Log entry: 140,km/h
